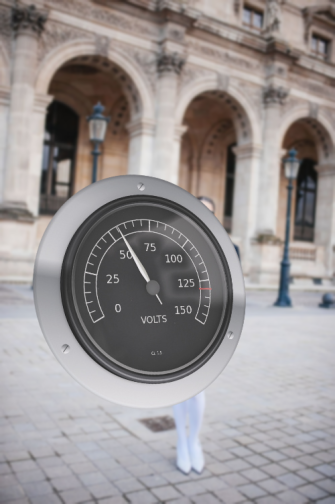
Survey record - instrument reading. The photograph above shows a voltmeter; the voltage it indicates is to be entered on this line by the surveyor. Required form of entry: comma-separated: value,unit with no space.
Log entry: 55,V
